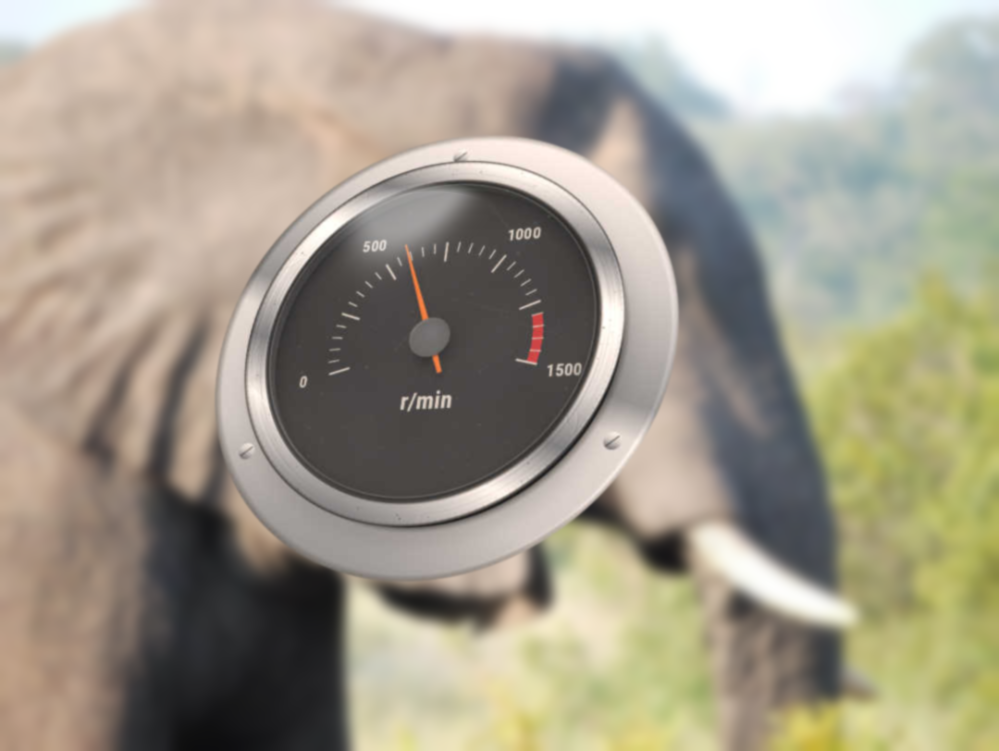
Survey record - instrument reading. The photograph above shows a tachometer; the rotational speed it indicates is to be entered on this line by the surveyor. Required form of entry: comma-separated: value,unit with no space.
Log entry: 600,rpm
